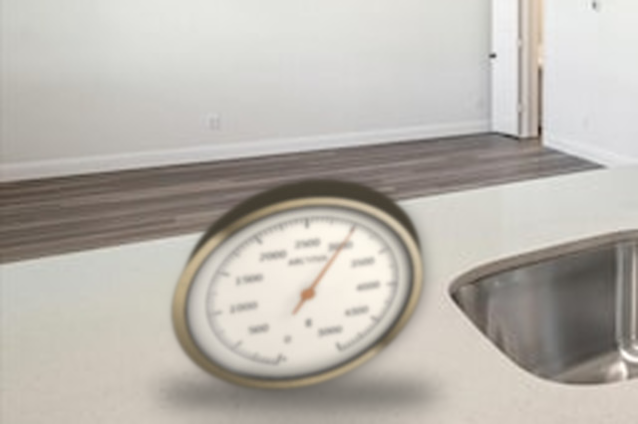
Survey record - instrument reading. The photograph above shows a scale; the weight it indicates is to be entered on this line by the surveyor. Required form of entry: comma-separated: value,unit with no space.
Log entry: 3000,g
